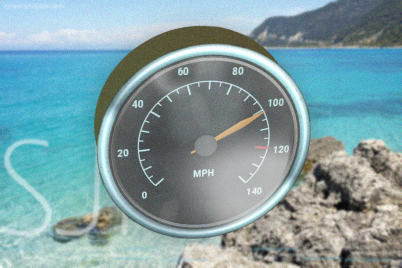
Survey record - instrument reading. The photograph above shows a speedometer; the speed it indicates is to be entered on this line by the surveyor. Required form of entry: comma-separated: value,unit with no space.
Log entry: 100,mph
